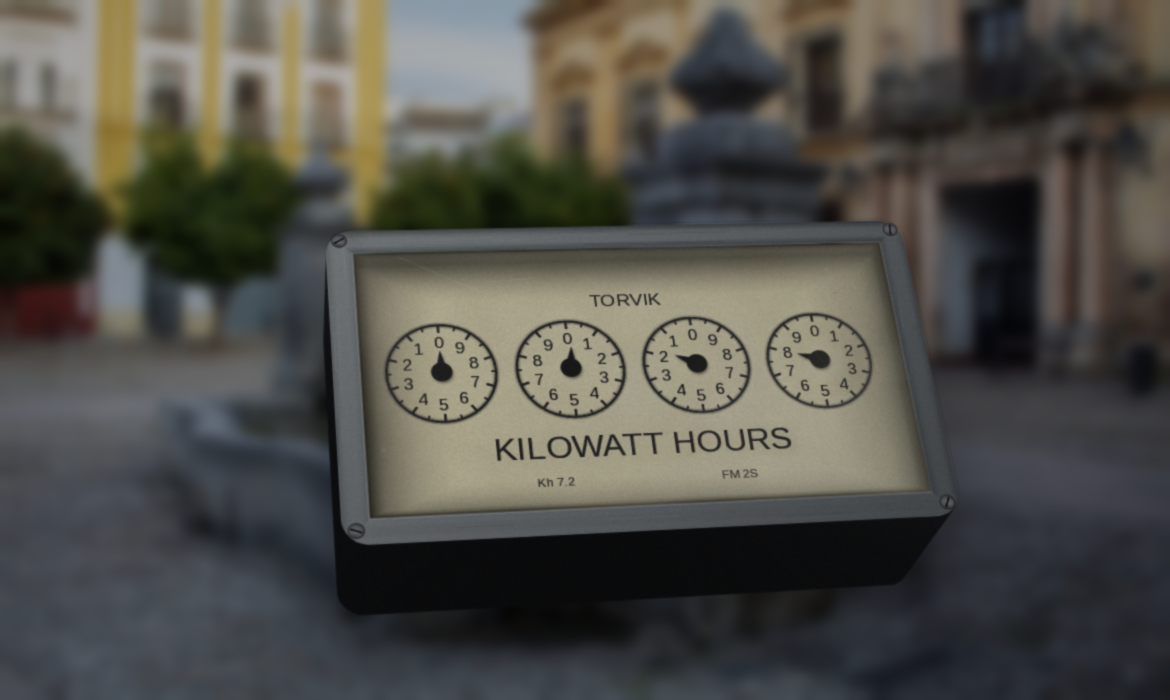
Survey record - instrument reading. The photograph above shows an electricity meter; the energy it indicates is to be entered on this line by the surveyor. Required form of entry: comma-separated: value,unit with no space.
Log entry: 18,kWh
